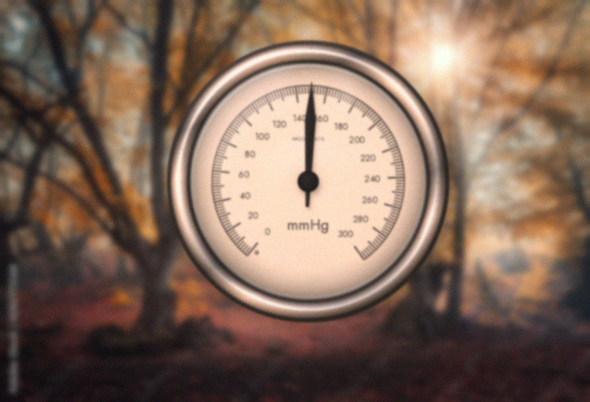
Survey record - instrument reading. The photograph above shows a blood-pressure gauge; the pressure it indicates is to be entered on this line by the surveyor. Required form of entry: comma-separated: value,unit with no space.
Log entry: 150,mmHg
